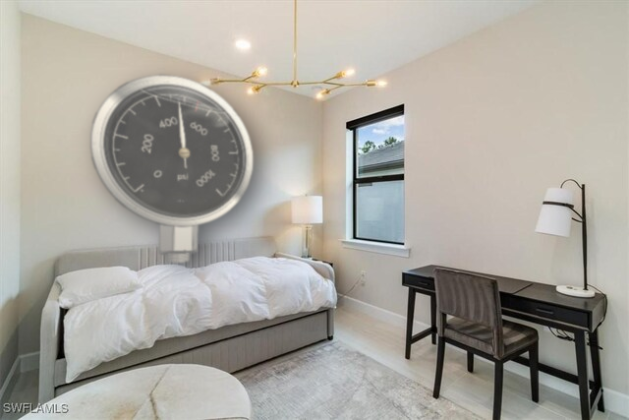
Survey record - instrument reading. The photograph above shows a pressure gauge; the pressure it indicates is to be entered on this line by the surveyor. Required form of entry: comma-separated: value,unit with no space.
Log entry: 475,psi
